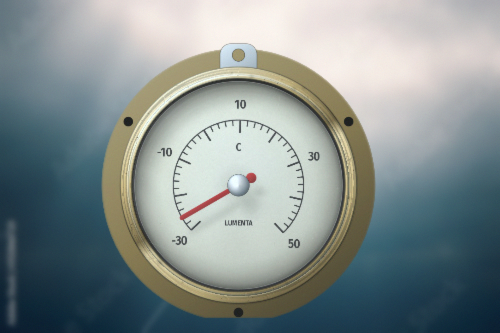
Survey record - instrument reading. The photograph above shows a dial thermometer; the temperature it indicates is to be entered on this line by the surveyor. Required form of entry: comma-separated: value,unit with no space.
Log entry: -26,°C
